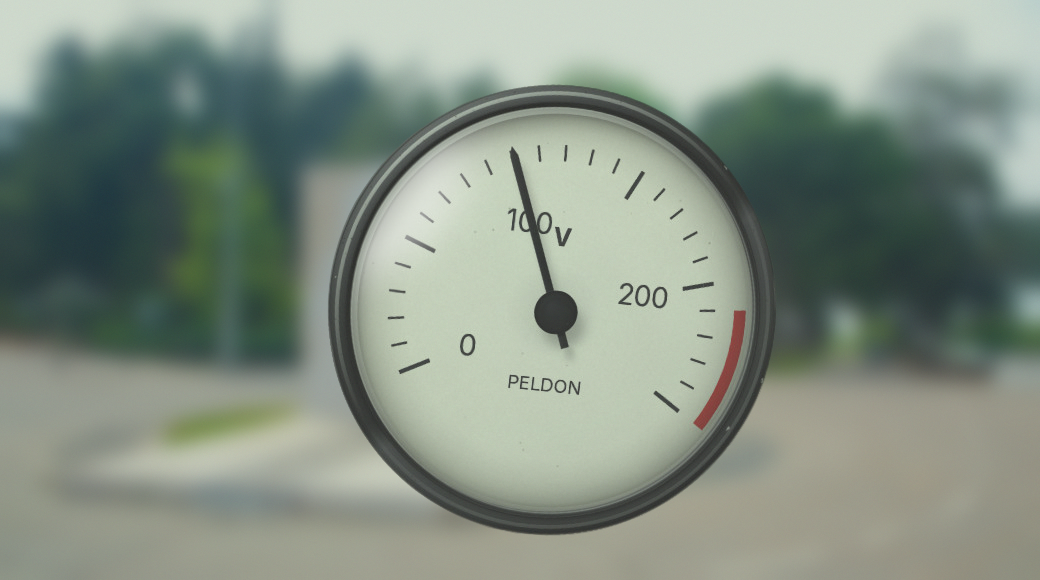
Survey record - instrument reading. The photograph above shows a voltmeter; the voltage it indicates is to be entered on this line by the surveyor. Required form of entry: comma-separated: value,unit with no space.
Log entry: 100,V
